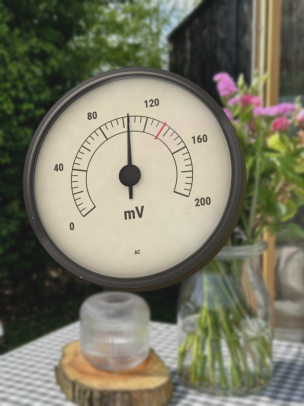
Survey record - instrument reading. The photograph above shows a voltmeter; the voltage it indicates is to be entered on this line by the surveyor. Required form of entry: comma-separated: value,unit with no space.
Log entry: 105,mV
